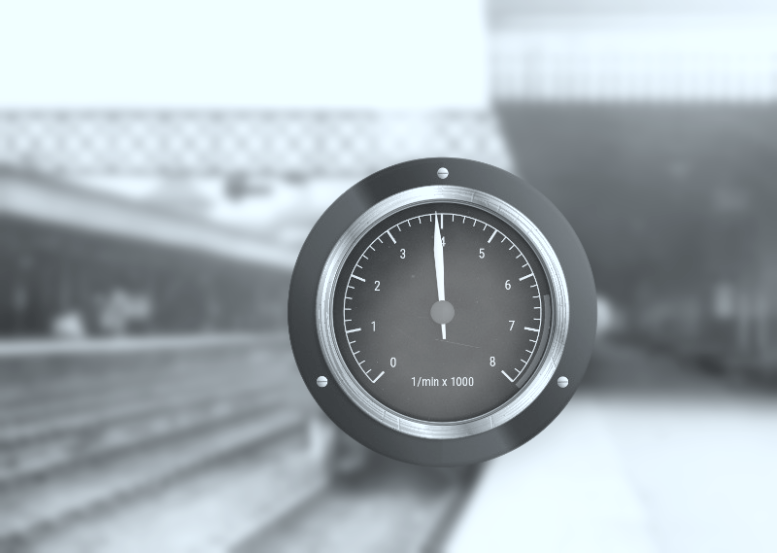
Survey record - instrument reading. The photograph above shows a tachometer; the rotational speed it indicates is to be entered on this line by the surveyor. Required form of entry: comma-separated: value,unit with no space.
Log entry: 3900,rpm
